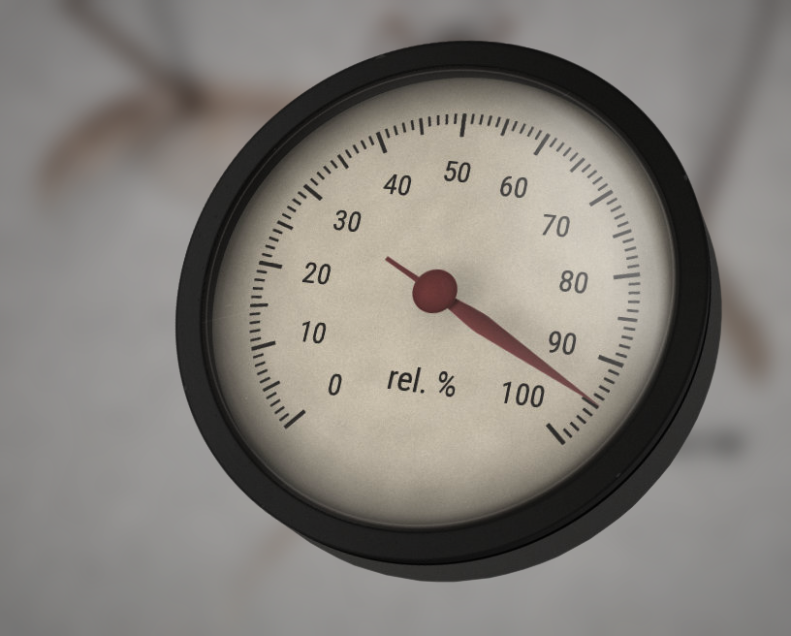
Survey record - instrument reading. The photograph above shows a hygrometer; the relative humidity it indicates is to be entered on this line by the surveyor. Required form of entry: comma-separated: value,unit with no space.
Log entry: 95,%
